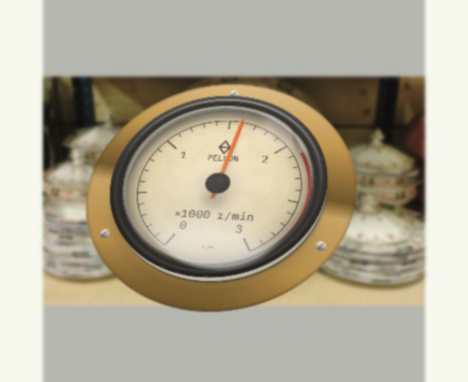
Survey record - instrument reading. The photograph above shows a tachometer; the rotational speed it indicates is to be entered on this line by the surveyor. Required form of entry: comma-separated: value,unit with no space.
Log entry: 1600,rpm
